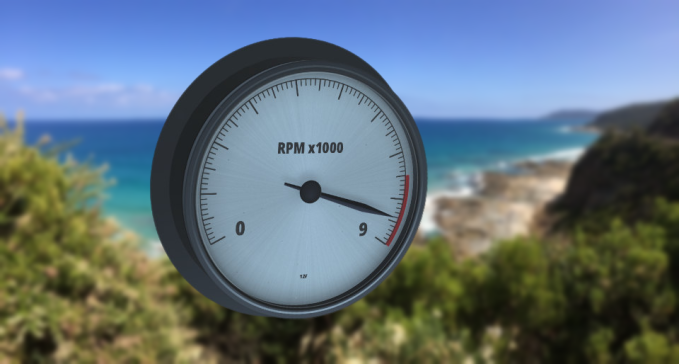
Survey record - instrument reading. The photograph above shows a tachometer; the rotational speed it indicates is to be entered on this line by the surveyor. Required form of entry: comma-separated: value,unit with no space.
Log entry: 8400,rpm
